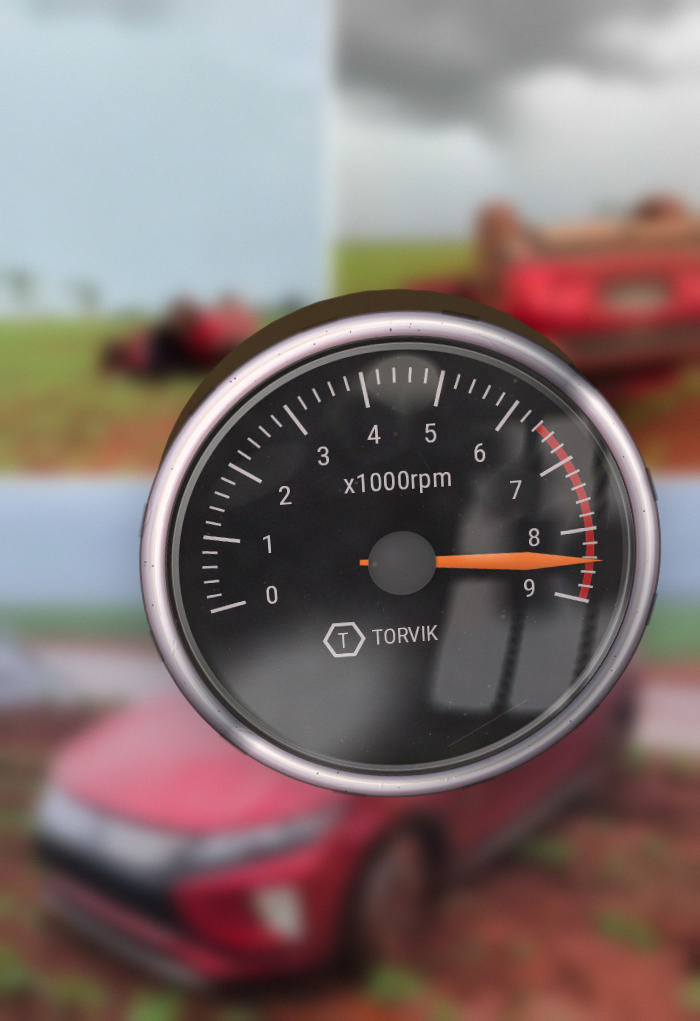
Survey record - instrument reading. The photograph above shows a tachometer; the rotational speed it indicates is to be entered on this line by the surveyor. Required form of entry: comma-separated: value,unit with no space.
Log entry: 8400,rpm
